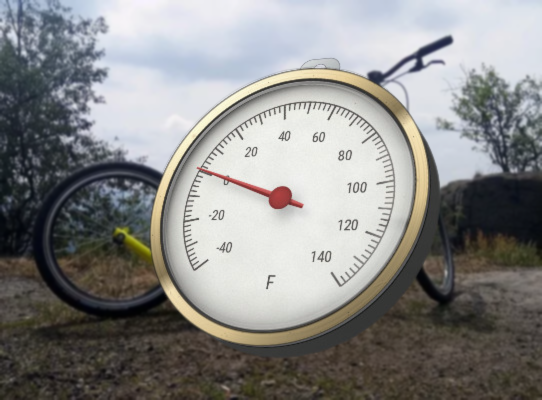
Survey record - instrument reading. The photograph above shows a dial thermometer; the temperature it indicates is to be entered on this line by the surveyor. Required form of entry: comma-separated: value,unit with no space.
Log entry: 0,°F
